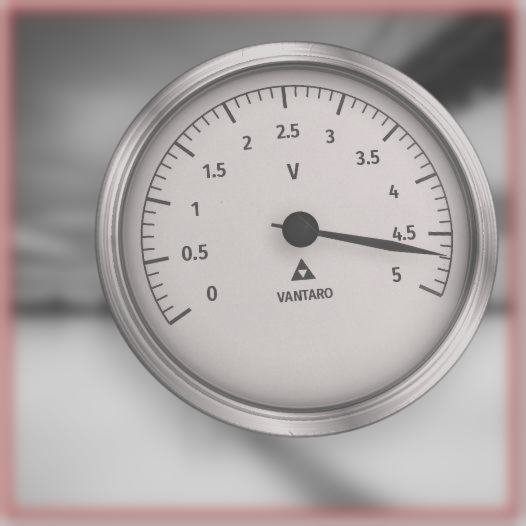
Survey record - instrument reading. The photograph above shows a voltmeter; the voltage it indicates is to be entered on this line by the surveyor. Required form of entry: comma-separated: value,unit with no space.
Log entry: 4.7,V
